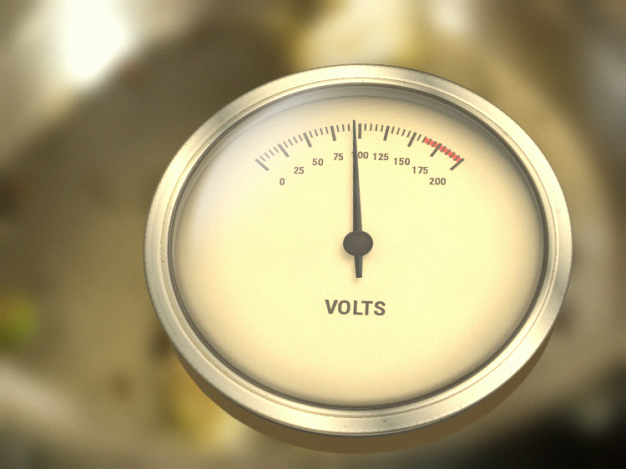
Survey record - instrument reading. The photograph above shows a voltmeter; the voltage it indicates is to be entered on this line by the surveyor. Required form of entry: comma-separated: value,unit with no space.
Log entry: 95,V
